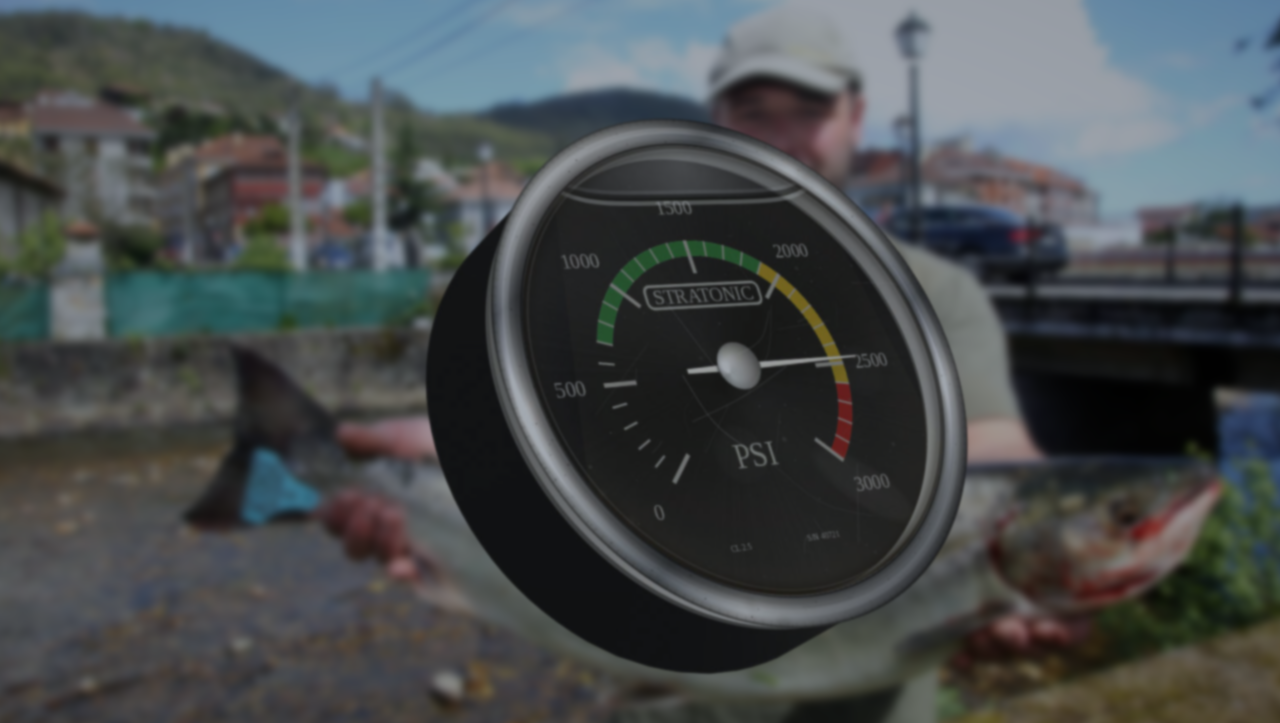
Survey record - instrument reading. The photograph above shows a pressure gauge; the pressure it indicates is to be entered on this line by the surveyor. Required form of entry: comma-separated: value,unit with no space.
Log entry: 2500,psi
